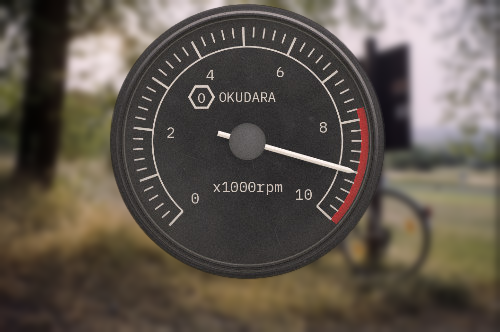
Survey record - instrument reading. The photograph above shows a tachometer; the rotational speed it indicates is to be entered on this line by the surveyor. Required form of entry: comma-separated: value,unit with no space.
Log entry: 9000,rpm
